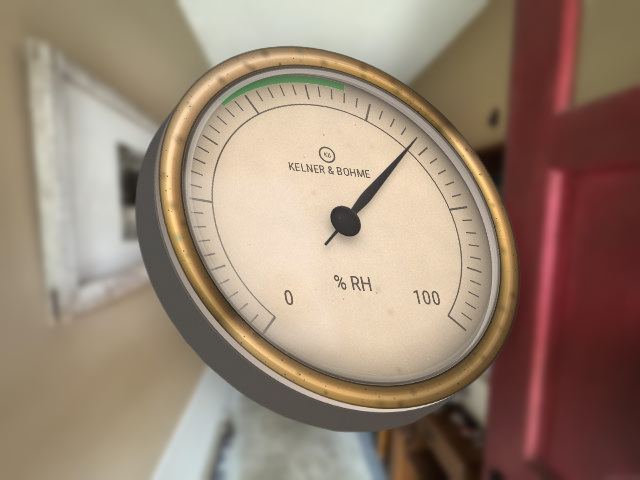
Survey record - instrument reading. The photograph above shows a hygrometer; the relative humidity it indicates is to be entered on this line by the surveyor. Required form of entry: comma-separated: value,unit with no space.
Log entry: 68,%
